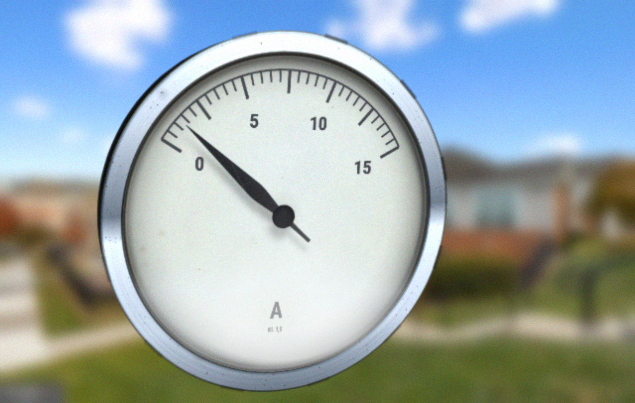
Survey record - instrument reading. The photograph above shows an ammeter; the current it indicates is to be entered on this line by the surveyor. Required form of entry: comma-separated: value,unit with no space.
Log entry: 1.25,A
